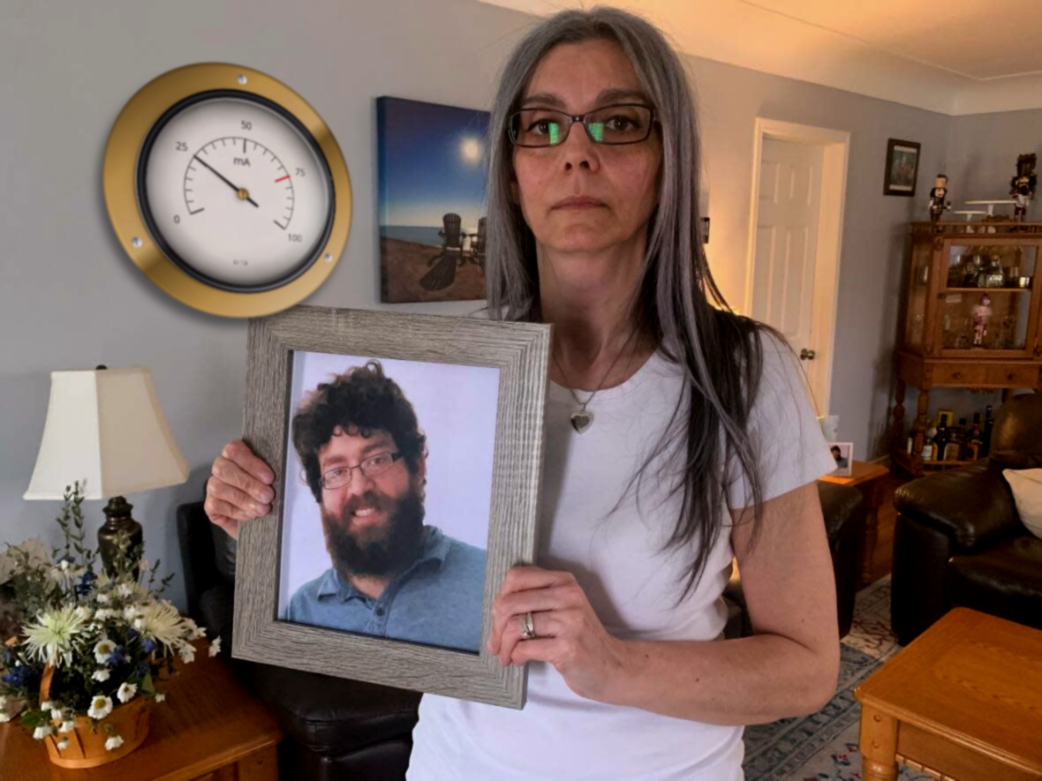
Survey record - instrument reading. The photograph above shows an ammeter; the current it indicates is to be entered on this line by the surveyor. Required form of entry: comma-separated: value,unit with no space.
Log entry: 25,mA
